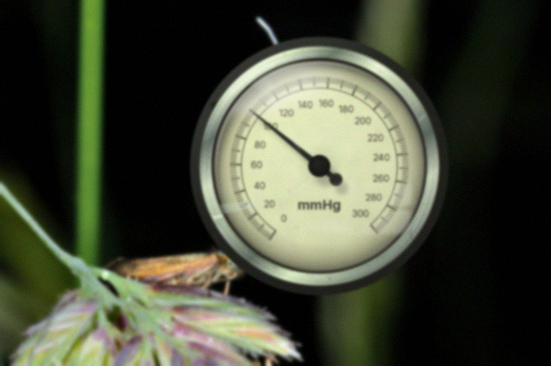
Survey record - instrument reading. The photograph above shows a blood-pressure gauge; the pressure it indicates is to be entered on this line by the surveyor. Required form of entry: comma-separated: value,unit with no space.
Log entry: 100,mmHg
